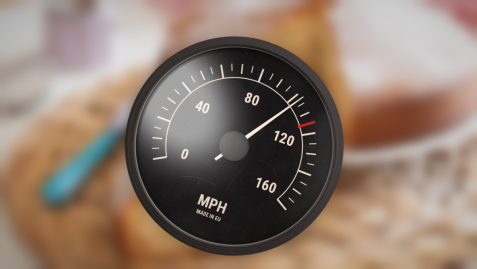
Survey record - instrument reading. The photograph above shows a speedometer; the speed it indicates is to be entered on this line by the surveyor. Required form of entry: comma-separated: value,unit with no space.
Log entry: 102.5,mph
